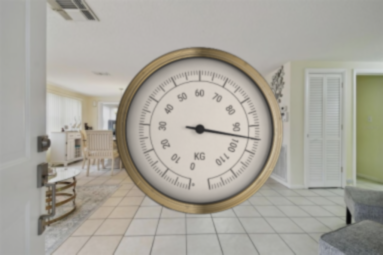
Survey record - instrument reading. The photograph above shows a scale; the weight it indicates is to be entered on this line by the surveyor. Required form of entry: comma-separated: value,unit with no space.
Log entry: 95,kg
